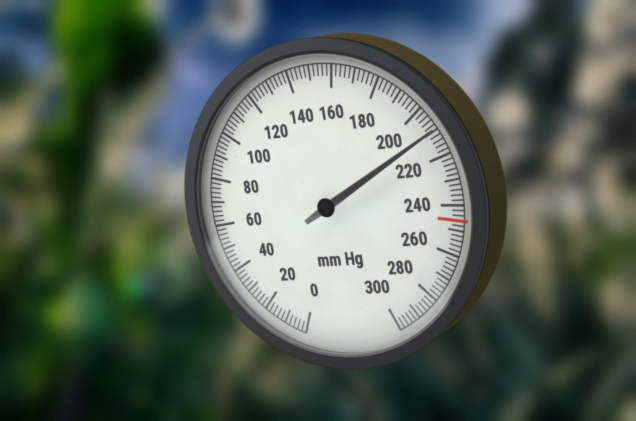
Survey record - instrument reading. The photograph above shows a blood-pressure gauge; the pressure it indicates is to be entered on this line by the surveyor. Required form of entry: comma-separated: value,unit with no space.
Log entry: 210,mmHg
